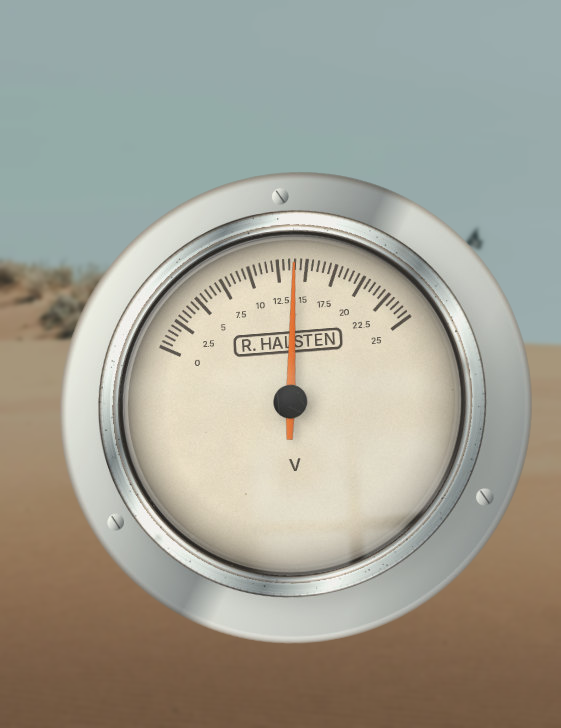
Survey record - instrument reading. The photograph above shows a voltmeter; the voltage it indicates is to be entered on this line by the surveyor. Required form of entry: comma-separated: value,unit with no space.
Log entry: 14,V
